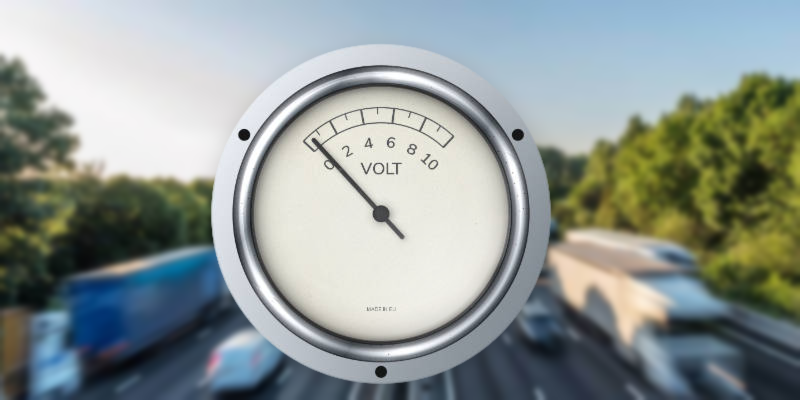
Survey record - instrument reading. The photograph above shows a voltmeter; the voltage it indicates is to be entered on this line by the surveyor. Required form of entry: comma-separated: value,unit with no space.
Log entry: 0.5,V
